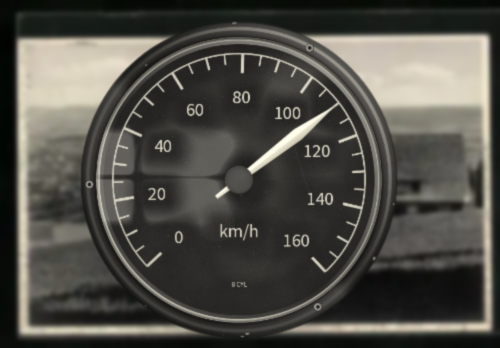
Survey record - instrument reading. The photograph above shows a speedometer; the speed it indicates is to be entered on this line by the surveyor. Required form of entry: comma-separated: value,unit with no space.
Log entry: 110,km/h
